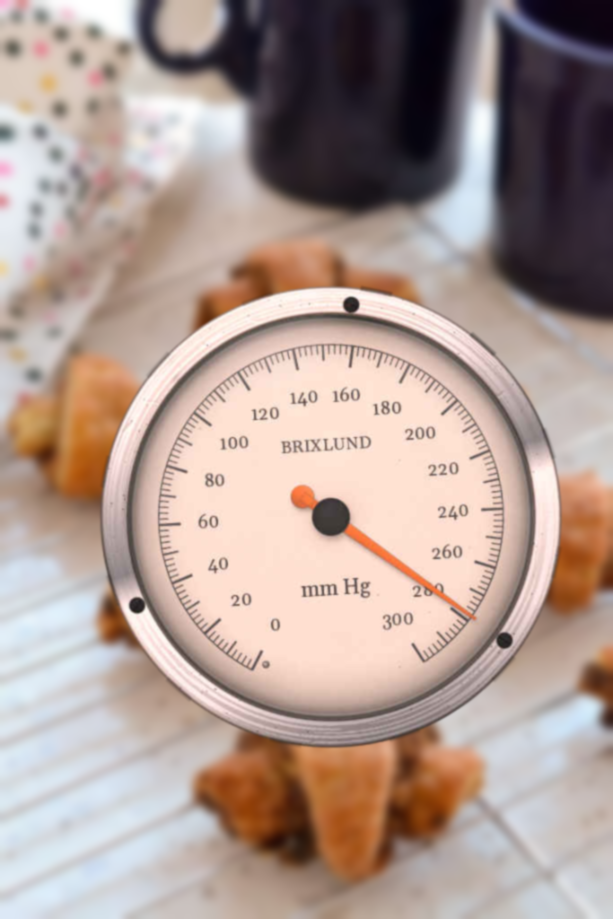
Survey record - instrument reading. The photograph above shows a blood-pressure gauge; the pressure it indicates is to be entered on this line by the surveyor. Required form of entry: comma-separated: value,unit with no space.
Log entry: 278,mmHg
